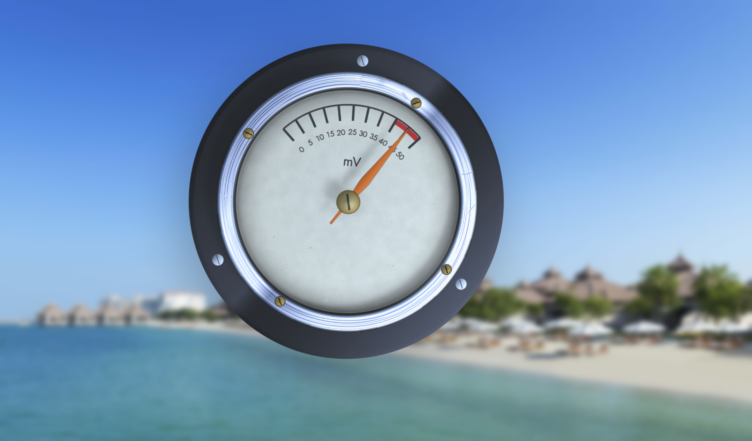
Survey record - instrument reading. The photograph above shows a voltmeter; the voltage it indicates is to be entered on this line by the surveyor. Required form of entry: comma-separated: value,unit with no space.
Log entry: 45,mV
